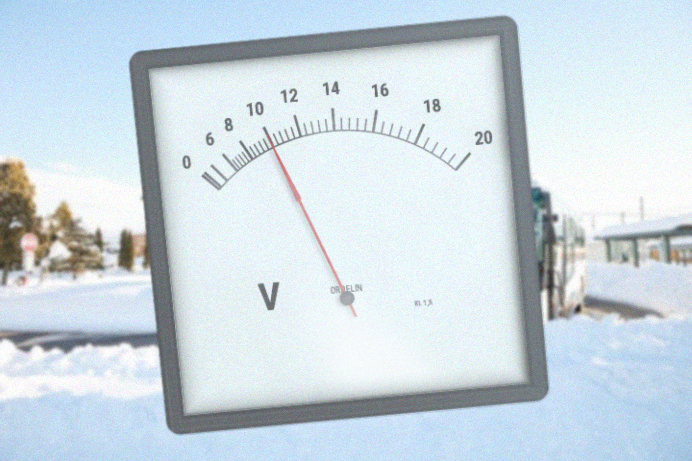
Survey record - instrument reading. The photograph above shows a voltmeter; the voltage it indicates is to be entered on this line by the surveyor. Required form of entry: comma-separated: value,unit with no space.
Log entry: 10,V
